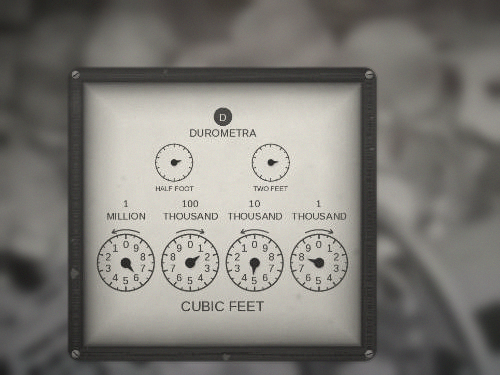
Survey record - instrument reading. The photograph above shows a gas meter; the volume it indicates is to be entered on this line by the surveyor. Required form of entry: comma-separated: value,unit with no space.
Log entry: 614800,ft³
